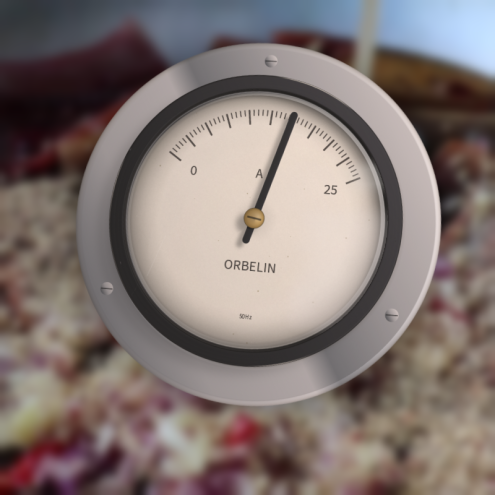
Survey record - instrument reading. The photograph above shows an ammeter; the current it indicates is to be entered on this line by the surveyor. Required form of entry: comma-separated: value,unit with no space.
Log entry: 15,A
